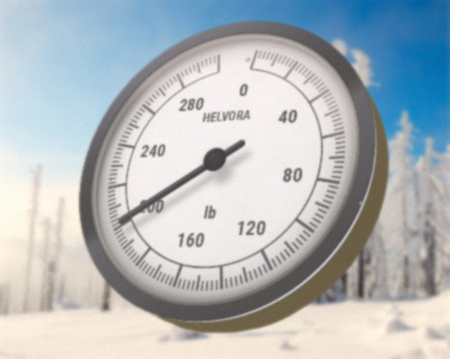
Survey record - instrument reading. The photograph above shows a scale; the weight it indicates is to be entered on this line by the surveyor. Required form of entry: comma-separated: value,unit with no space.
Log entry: 200,lb
